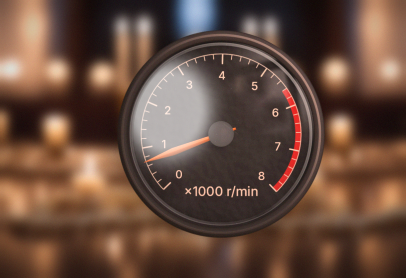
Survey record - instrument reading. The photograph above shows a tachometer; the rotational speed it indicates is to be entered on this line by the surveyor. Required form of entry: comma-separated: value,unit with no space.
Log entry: 700,rpm
